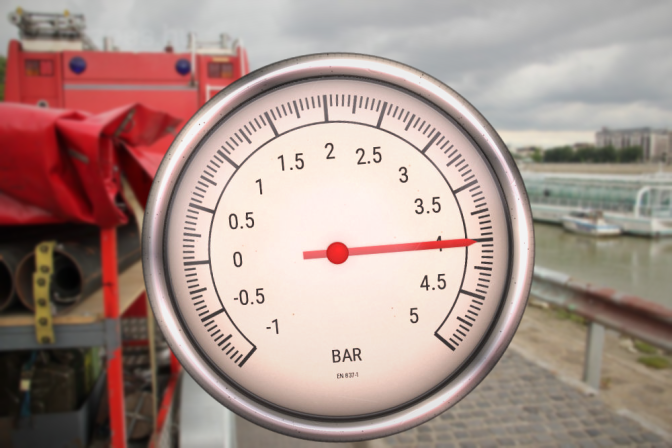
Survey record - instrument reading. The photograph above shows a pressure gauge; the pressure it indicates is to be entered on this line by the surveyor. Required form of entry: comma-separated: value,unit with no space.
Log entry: 4,bar
